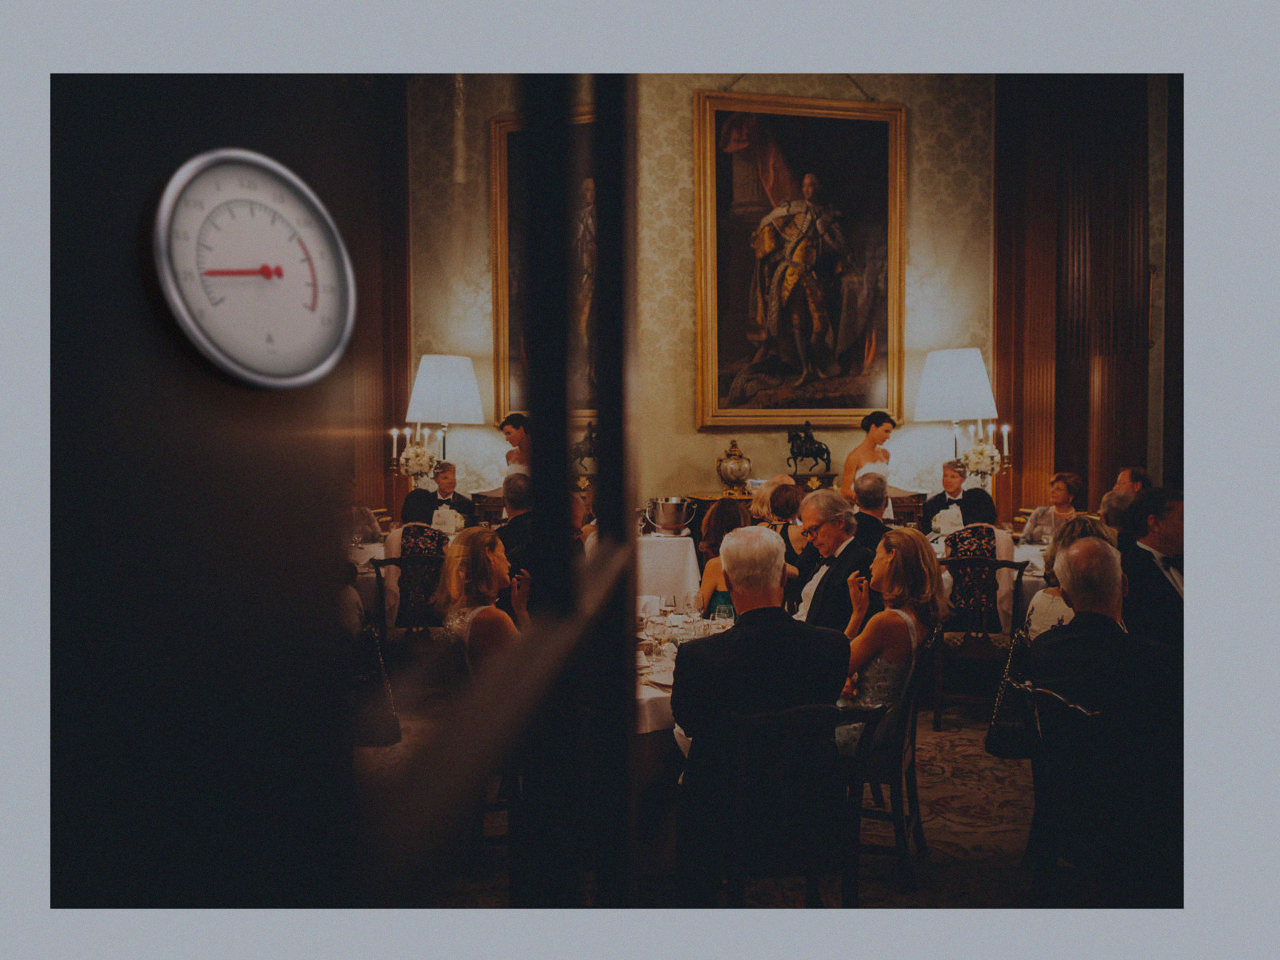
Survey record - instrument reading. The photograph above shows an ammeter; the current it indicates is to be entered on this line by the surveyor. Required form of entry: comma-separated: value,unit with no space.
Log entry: 0.25,A
